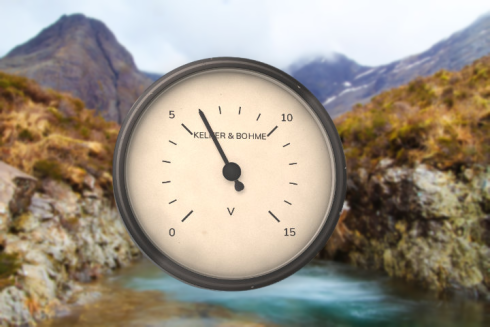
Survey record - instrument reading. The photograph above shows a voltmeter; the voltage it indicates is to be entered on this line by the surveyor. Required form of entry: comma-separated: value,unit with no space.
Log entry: 6,V
